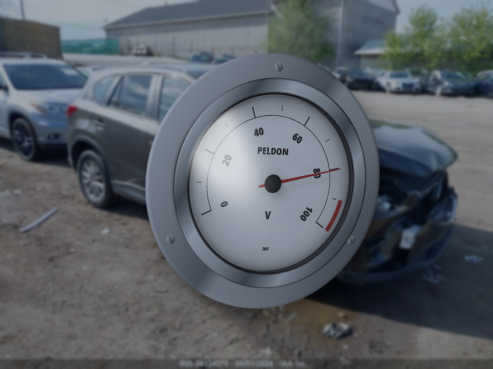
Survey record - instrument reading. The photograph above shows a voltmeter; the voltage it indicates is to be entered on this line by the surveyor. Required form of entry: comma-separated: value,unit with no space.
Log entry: 80,V
